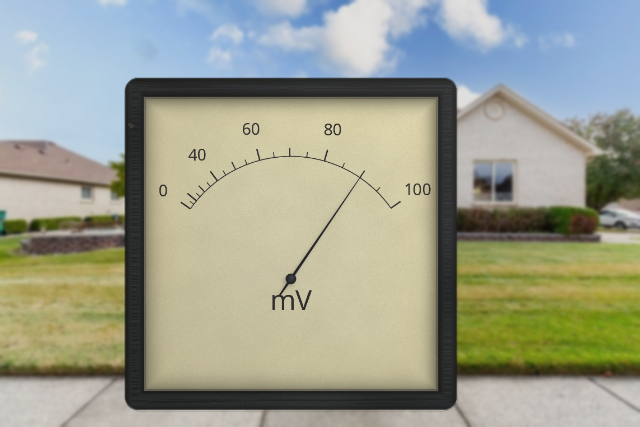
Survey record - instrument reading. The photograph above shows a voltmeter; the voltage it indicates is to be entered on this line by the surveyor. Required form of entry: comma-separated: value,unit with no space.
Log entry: 90,mV
